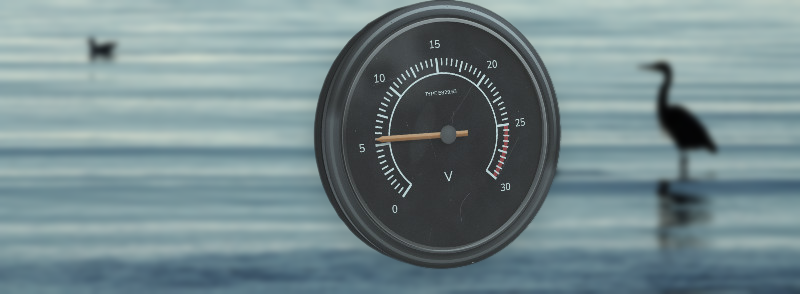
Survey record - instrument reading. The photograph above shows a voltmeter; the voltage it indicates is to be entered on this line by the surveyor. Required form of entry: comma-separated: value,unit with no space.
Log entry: 5.5,V
